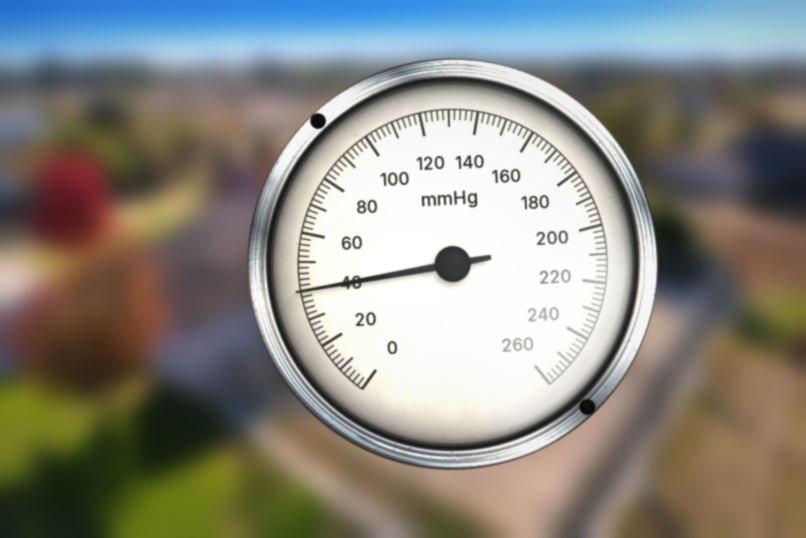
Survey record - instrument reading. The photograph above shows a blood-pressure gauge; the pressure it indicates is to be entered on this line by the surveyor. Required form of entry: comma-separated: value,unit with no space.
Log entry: 40,mmHg
